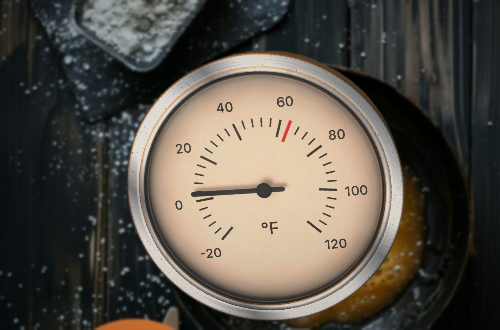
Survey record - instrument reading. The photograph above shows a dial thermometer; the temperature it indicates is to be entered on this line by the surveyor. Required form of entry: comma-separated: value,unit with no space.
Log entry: 4,°F
